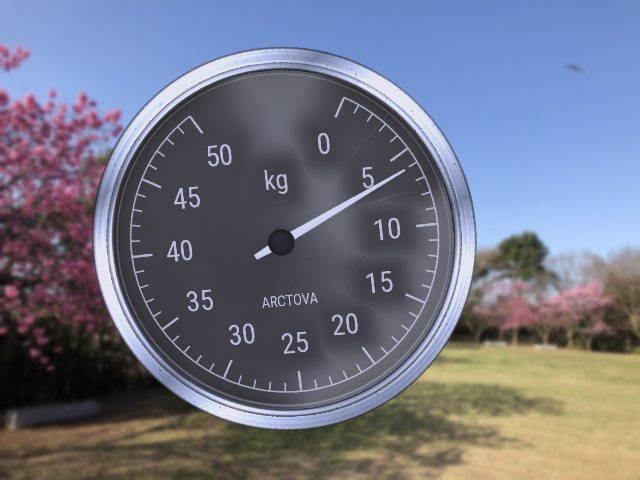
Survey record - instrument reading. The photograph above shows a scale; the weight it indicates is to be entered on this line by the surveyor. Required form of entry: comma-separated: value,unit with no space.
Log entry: 6,kg
